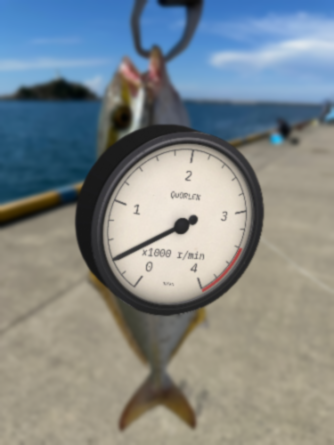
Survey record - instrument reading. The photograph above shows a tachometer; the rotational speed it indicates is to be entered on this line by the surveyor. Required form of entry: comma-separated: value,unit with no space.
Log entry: 400,rpm
